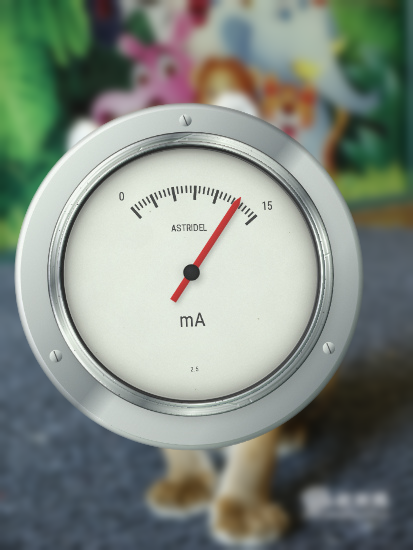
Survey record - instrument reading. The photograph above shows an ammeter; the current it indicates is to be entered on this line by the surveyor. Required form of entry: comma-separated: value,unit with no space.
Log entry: 12.5,mA
